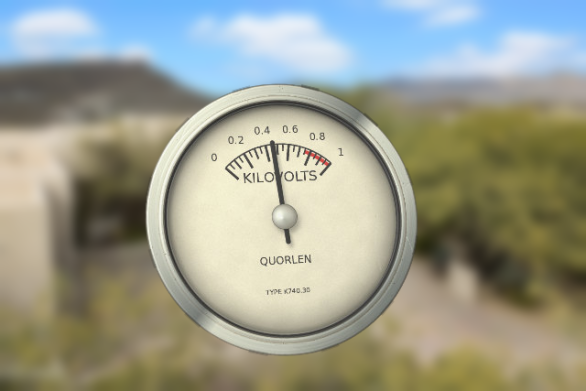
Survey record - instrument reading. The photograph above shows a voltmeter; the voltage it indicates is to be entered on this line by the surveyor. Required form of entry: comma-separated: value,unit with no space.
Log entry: 0.45,kV
